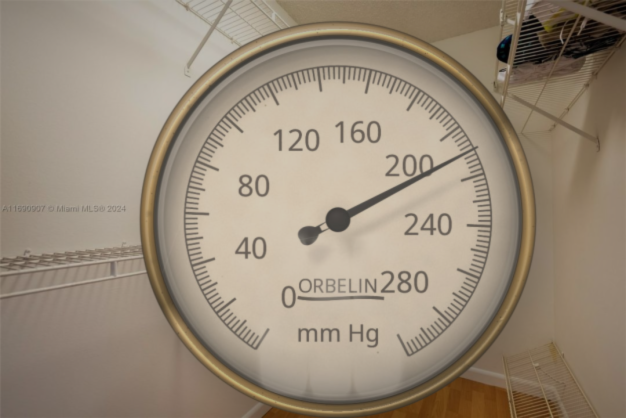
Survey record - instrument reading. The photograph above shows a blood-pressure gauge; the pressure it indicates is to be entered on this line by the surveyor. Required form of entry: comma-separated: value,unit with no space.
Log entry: 210,mmHg
